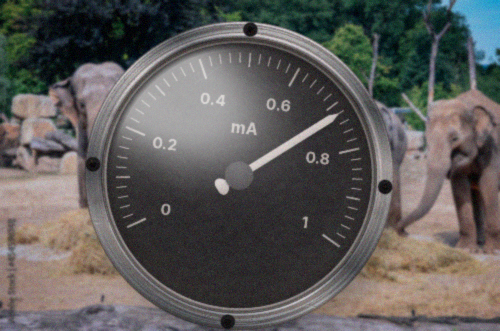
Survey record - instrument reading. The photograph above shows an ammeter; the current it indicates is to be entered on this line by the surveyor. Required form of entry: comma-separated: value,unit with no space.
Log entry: 0.72,mA
